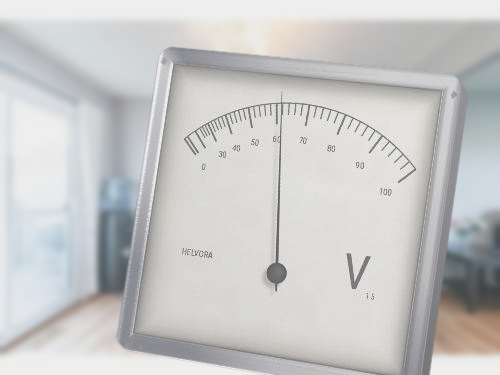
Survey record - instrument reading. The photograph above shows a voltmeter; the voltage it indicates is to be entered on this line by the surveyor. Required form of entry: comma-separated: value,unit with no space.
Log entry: 62,V
